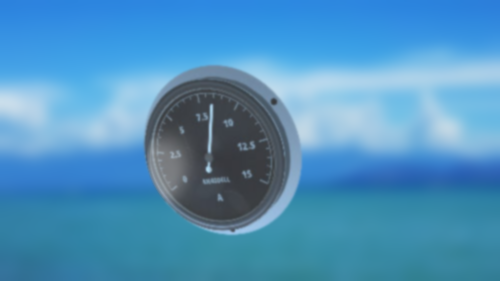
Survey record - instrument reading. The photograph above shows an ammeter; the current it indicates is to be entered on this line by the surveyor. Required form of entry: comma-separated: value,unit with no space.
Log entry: 8.5,A
